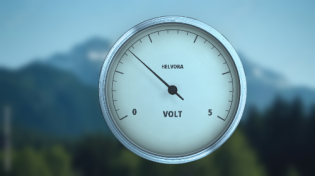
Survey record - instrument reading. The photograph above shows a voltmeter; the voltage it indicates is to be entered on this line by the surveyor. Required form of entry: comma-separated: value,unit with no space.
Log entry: 1.5,V
